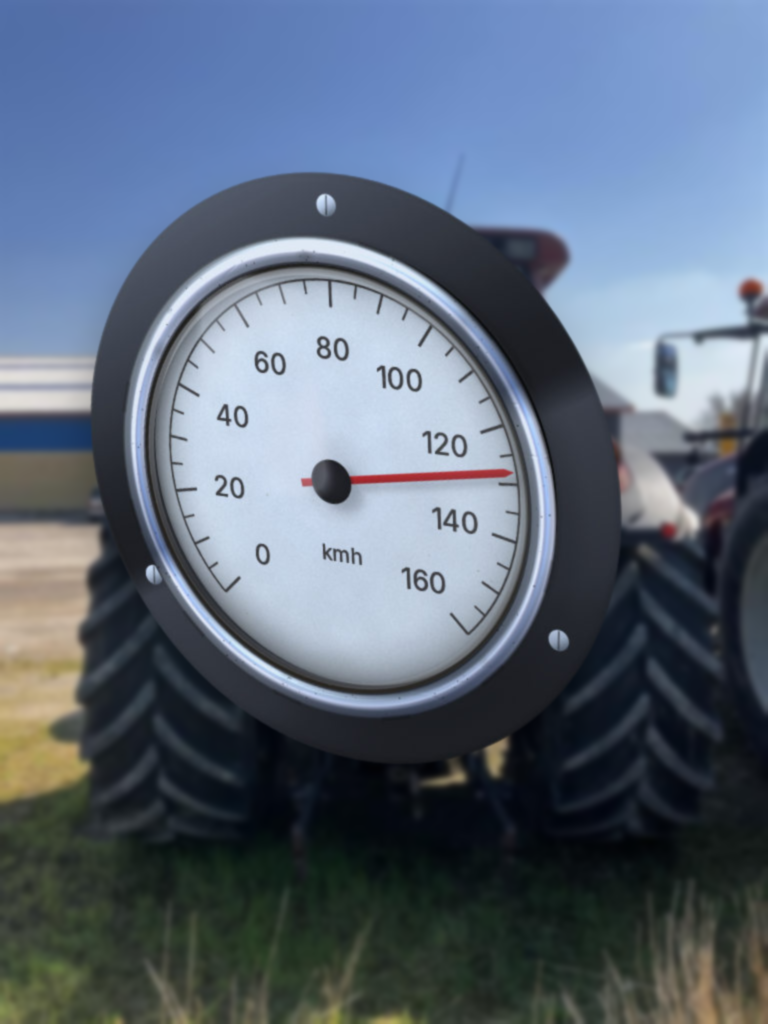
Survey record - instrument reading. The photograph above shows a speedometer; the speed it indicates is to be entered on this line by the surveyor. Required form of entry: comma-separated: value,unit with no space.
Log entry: 127.5,km/h
